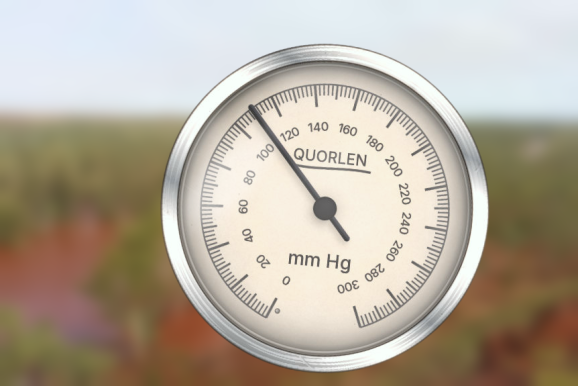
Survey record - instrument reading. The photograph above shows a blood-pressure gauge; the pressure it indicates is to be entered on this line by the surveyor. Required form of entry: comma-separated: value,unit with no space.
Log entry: 110,mmHg
